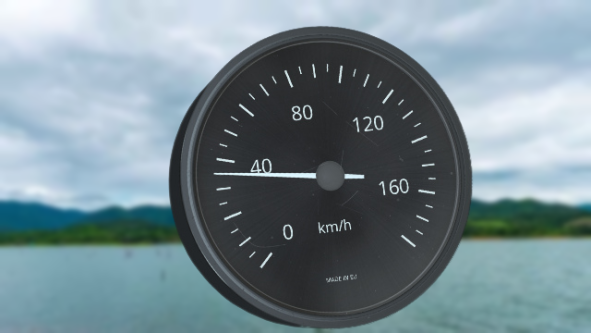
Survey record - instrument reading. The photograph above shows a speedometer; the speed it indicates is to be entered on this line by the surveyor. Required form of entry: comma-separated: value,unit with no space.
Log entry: 35,km/h
